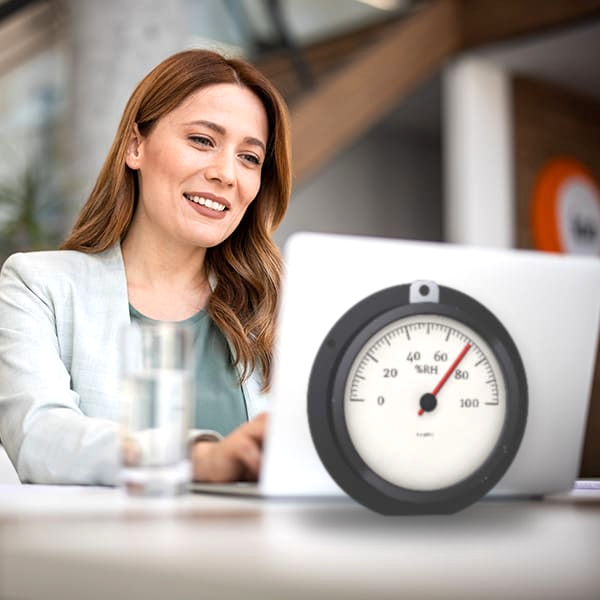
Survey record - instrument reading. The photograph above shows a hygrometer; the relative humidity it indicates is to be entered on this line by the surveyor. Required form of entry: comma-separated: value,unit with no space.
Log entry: 70,%
